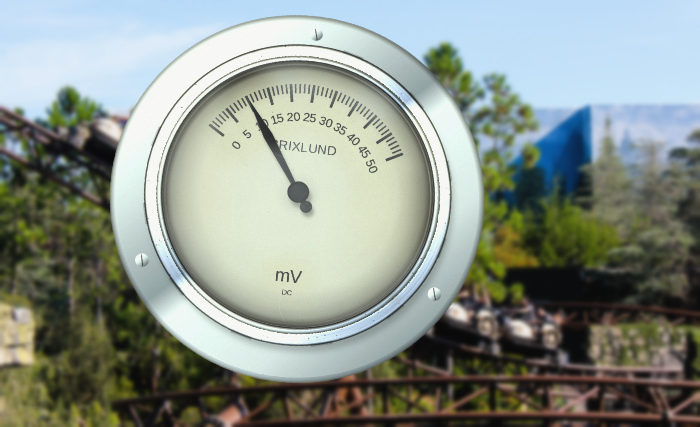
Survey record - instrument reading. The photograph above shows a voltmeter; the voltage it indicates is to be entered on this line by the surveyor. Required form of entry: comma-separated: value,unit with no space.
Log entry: 10,mV
